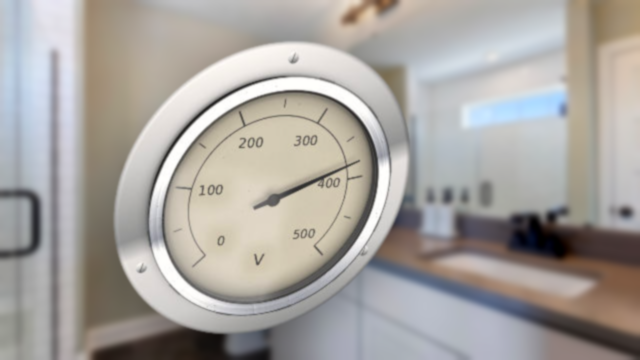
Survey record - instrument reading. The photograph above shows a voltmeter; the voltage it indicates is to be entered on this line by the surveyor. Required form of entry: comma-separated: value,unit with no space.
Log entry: 375,V
